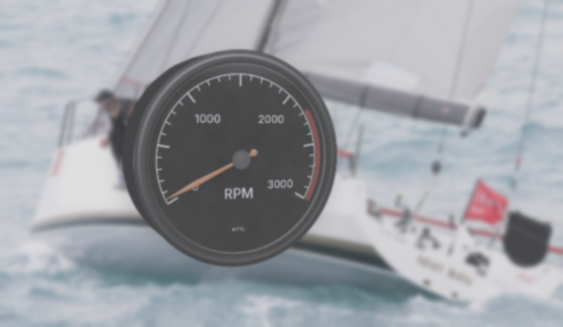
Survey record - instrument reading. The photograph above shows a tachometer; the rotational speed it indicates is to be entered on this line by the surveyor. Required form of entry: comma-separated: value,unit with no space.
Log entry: 50,rpm
